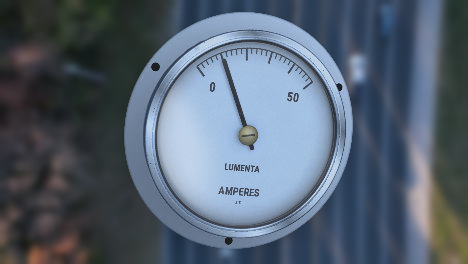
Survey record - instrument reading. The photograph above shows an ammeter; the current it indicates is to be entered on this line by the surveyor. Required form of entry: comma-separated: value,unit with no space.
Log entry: 10,A
